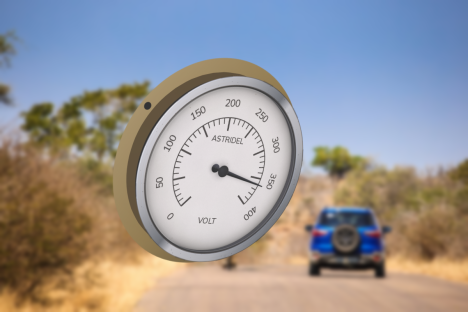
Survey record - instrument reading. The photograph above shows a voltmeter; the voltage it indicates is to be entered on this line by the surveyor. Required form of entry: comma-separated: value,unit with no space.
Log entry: 360,V
